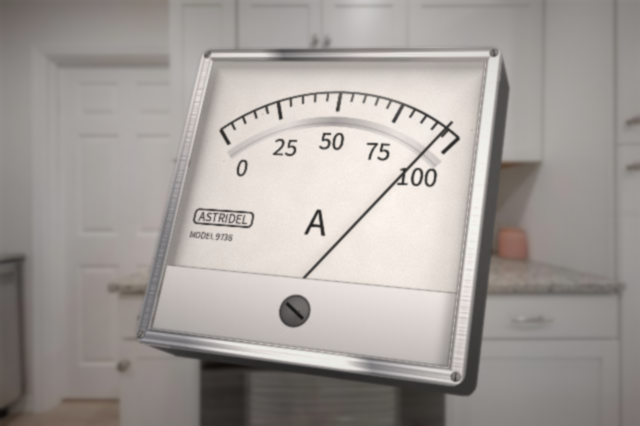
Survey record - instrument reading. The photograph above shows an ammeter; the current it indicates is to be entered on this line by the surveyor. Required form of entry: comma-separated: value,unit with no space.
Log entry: 95,A
